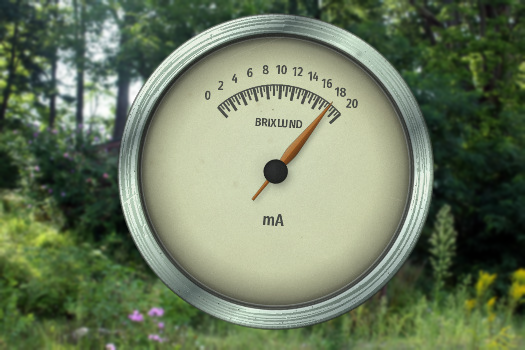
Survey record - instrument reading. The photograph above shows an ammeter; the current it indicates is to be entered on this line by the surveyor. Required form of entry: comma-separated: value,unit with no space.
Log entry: 18,mA
